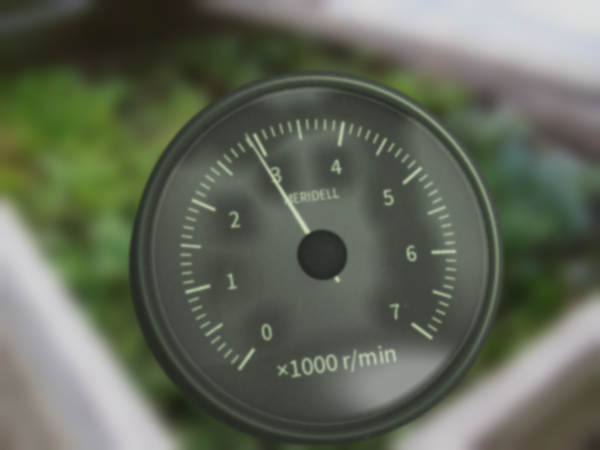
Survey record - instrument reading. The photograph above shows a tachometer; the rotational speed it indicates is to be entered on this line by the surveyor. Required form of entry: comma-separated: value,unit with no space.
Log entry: 2900,rpm
